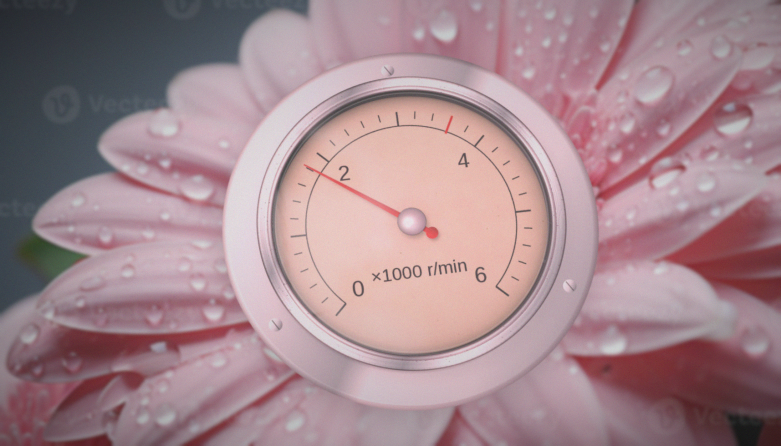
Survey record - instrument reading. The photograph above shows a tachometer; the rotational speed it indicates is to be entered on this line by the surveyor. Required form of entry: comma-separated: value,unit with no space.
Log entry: 1800,rpm
